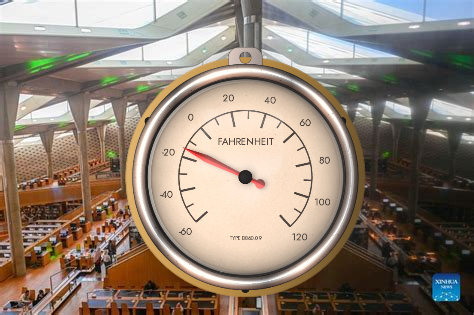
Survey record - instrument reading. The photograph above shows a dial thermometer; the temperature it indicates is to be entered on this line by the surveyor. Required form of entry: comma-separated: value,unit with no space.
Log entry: -15,°F
